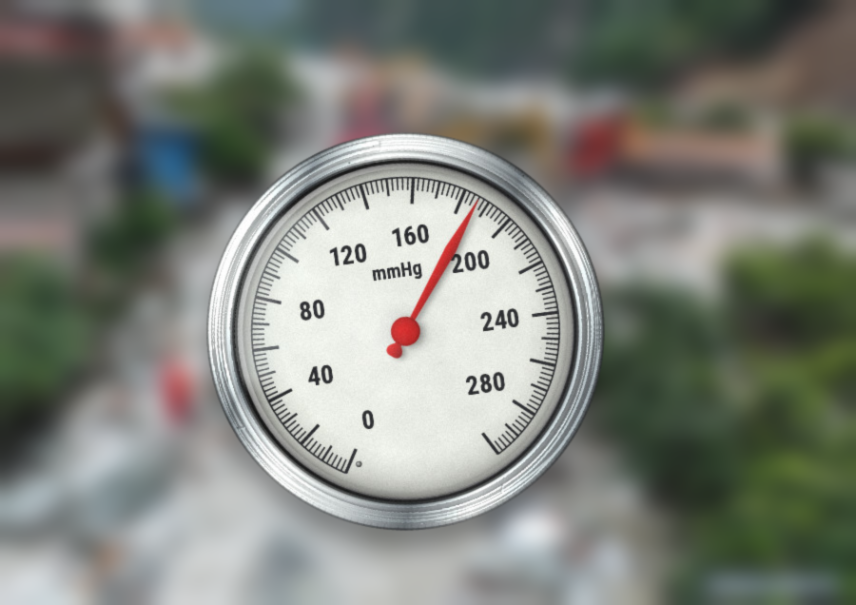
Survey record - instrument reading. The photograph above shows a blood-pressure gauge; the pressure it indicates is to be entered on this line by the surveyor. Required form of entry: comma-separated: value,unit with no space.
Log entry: 186,mmHg
